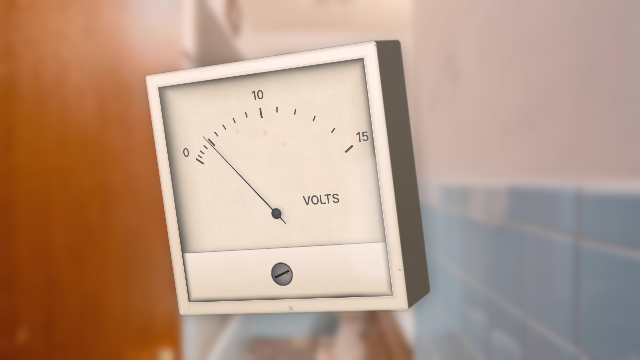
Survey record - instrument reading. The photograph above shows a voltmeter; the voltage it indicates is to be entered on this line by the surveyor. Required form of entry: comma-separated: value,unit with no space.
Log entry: 5,V
